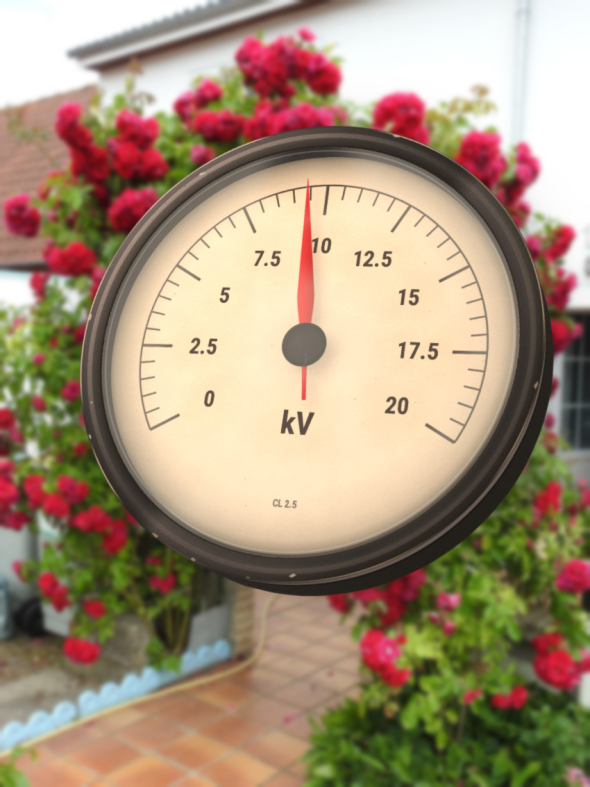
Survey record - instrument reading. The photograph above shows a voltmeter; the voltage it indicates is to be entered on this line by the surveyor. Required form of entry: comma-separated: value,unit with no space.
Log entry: 9.5,kV
